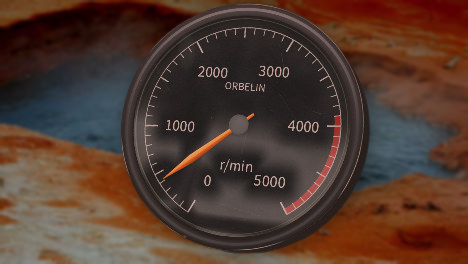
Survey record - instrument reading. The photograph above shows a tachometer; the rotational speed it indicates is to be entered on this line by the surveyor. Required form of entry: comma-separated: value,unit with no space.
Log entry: 400,rpm
